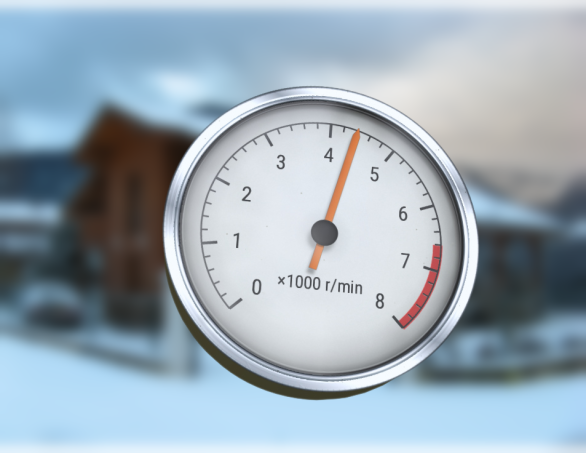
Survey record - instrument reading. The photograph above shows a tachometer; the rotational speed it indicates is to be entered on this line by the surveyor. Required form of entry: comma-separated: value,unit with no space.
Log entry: 4400,rpm
